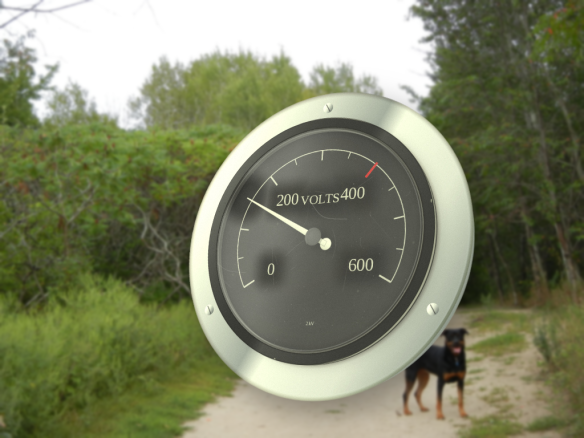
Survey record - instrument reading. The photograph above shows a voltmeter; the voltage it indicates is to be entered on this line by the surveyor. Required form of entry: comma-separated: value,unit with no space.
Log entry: 150,V
